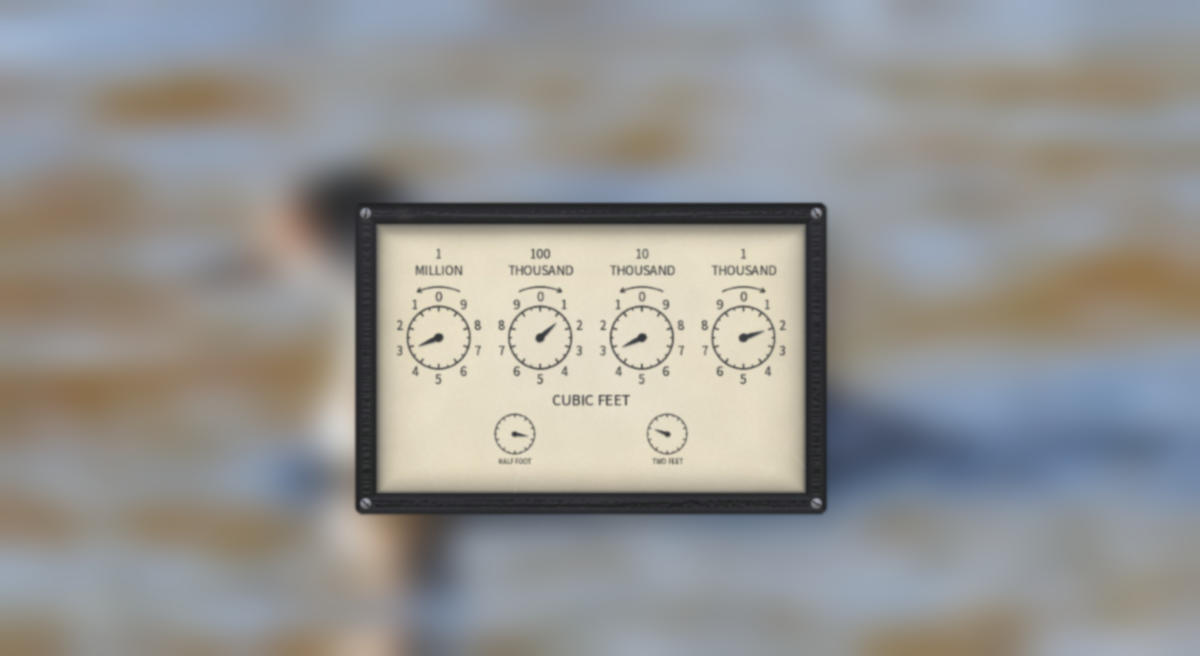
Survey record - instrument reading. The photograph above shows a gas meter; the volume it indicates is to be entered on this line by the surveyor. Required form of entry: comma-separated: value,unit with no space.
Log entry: 313200,ft³
